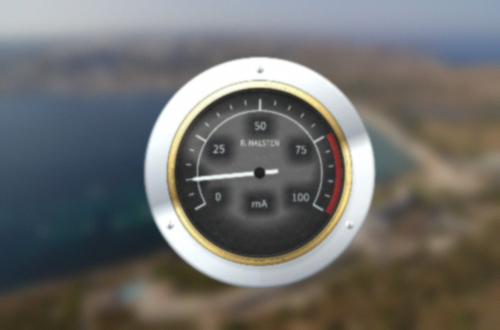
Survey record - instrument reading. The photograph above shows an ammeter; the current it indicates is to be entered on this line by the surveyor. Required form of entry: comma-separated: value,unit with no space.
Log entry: 10,mA
